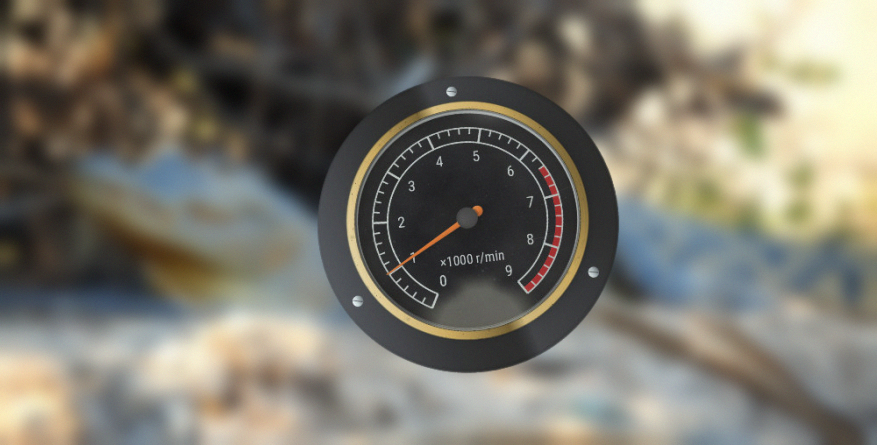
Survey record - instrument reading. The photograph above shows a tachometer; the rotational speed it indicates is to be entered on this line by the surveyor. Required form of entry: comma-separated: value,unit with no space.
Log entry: 1000,rpm
